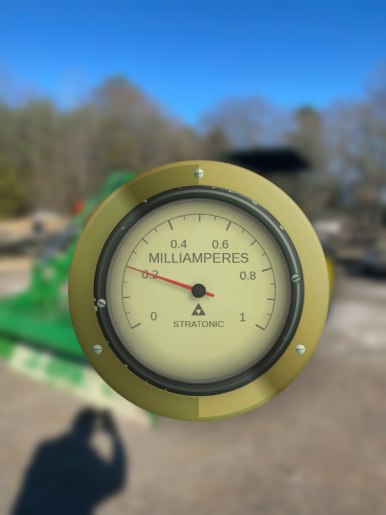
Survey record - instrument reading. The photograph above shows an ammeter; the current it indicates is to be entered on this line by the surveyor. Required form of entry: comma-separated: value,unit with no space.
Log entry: 0.2,mA
